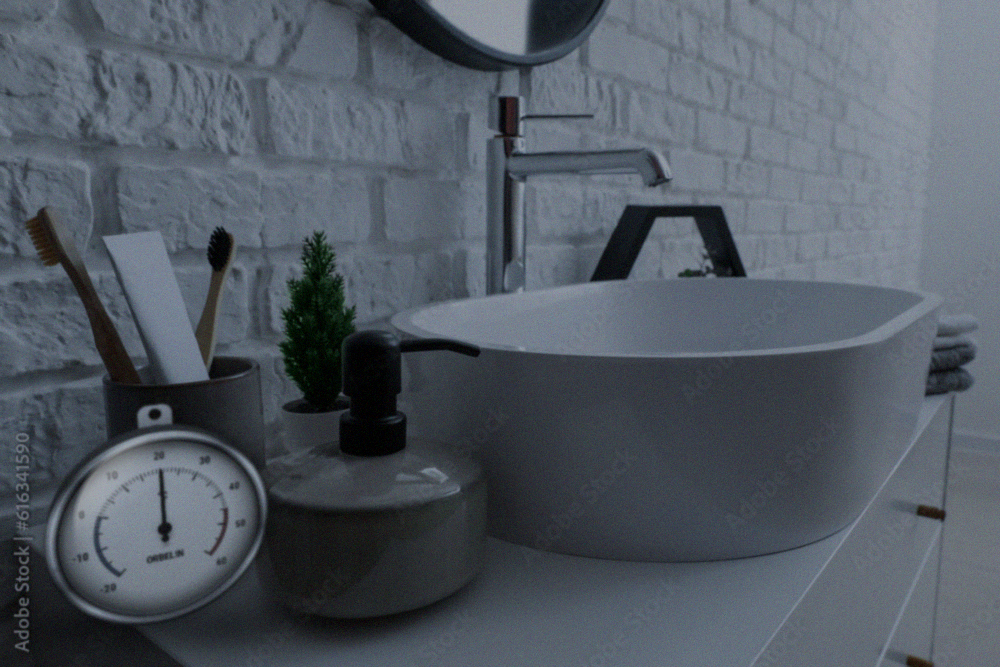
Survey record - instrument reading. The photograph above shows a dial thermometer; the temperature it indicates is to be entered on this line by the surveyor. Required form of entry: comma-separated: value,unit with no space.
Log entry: 20,°C
